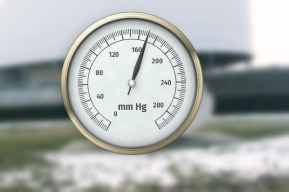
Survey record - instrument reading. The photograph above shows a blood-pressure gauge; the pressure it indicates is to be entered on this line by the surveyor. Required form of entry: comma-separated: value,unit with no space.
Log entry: 170,mmHg
